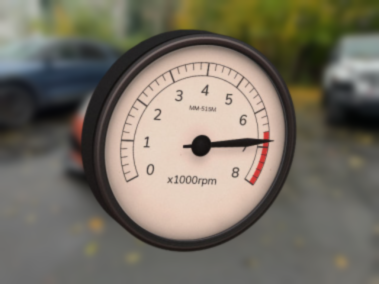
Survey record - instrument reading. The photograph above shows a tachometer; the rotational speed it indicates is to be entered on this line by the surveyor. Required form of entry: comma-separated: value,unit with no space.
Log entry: 6800,rpm
